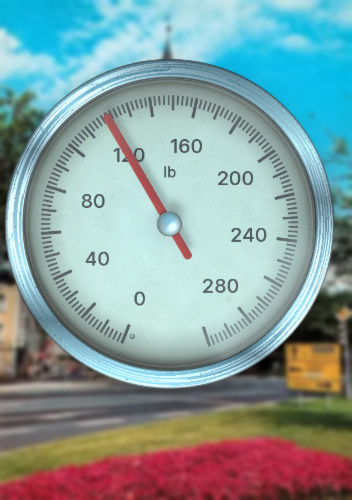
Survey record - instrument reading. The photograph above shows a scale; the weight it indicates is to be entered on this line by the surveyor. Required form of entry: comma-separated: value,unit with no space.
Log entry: 120,lb
